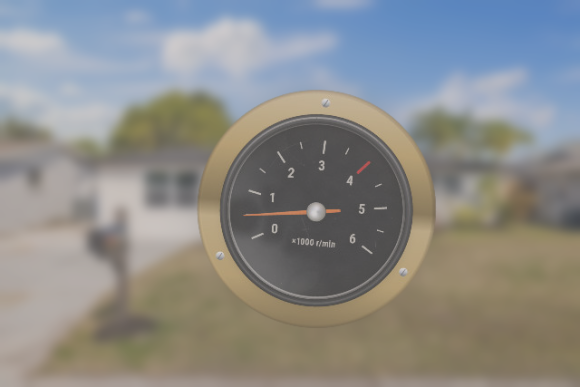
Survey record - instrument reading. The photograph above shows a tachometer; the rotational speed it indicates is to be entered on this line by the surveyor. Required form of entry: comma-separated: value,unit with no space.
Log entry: 500,rpm
